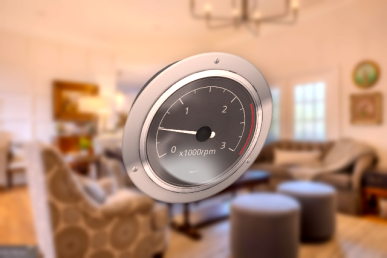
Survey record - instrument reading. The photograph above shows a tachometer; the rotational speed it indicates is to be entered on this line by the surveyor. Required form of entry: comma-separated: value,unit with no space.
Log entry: 500,rpm
